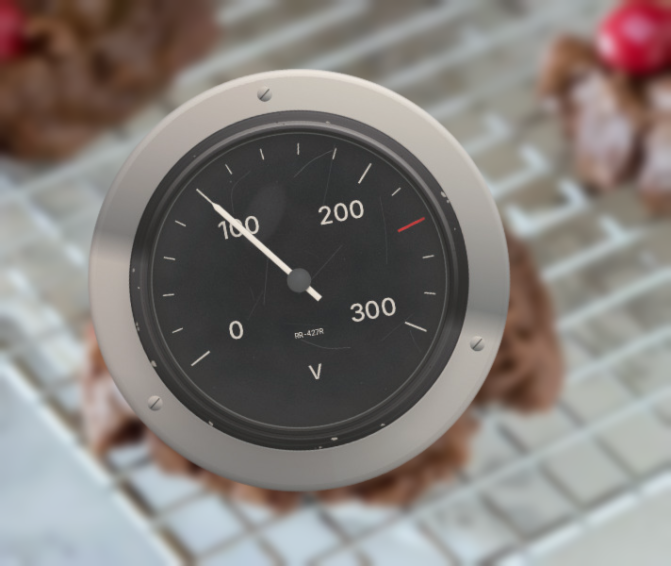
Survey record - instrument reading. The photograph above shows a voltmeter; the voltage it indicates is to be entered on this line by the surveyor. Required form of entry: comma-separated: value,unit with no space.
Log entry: 100,V
